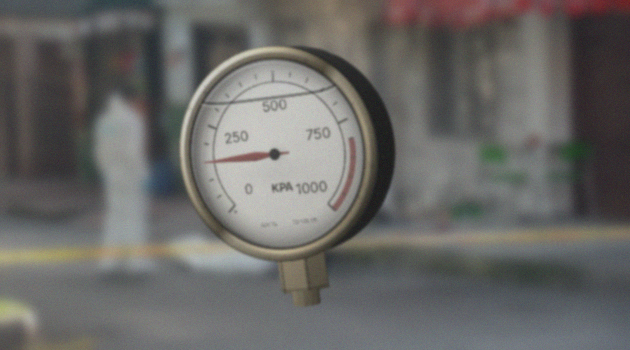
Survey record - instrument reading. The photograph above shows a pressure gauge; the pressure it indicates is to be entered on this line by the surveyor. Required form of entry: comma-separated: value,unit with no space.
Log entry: 150,kPa
